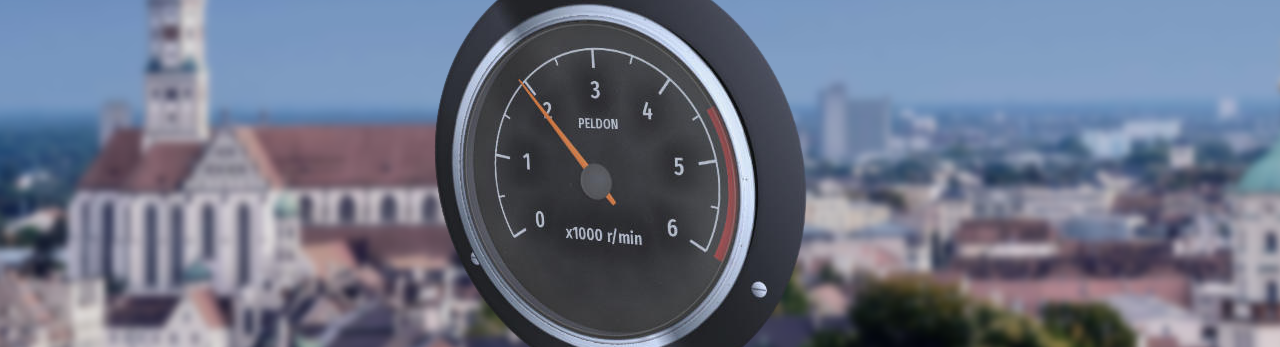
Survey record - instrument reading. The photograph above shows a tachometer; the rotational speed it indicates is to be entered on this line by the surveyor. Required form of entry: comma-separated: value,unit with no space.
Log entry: 2000,rpm
